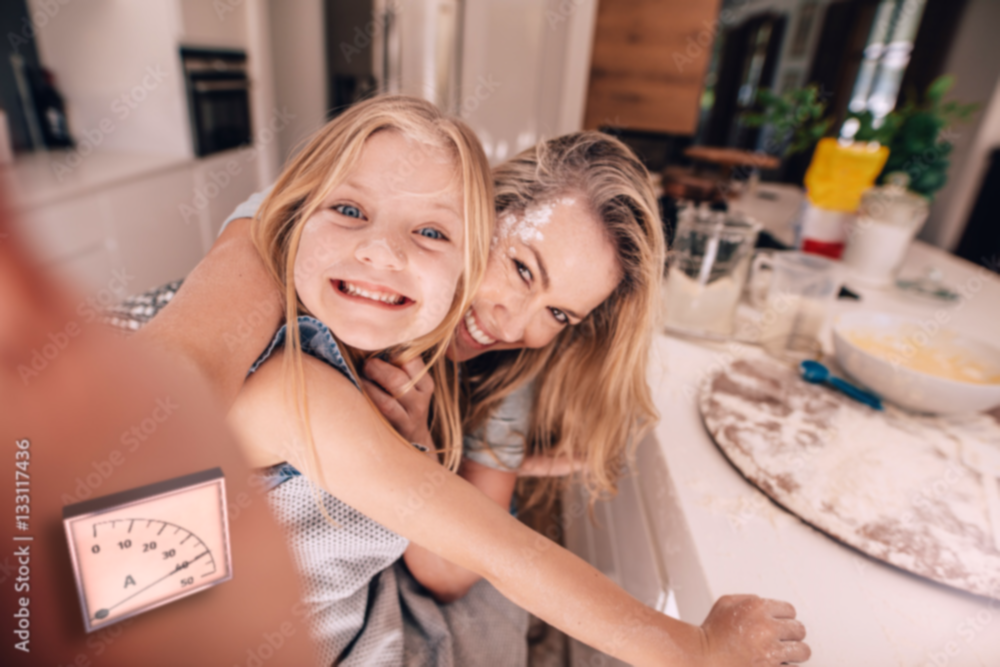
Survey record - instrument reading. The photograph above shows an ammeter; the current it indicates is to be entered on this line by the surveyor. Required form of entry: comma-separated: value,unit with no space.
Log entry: 40,A
